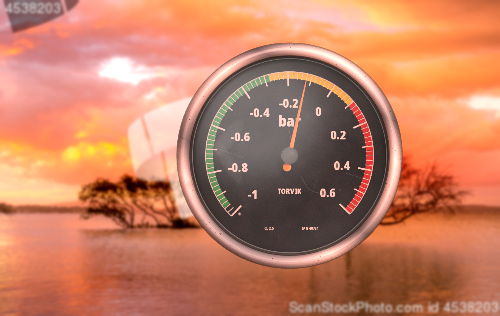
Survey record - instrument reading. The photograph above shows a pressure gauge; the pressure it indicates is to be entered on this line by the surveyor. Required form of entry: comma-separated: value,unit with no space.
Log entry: -0.12,bar
